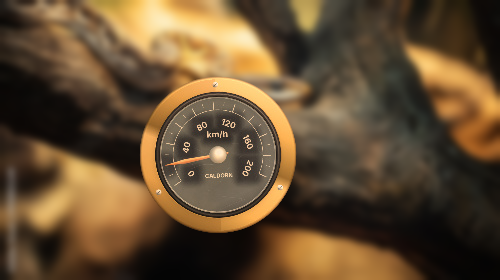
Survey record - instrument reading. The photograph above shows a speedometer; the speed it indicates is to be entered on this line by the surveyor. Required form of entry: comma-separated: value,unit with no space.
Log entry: 20,km/h
